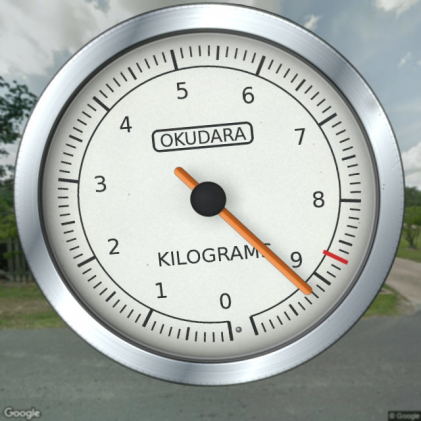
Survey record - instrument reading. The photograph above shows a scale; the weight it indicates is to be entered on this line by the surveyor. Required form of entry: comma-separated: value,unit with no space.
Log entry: 9.2,kg
